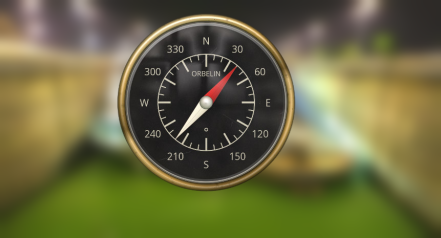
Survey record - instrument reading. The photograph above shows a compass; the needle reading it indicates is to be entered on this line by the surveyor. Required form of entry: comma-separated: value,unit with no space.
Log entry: 40,°
